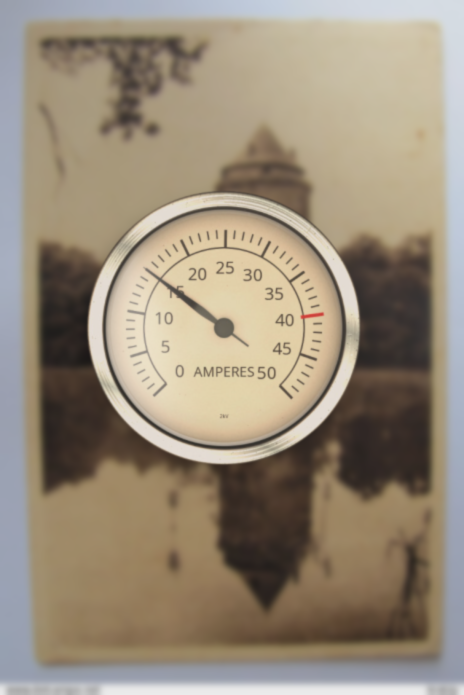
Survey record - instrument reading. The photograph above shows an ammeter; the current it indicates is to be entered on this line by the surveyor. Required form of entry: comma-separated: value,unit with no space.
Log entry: 15,A
